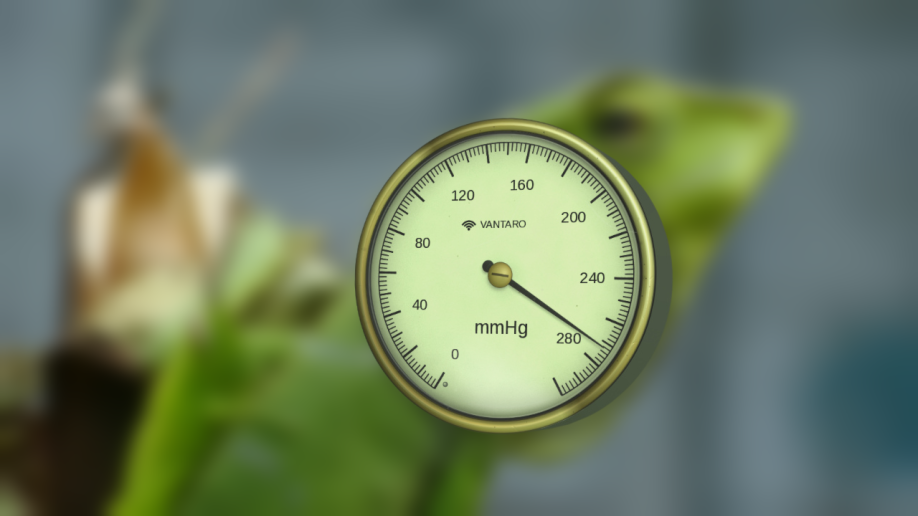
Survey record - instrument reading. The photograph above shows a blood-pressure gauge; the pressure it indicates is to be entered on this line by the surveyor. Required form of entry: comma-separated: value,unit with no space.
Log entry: 272,mmHg
